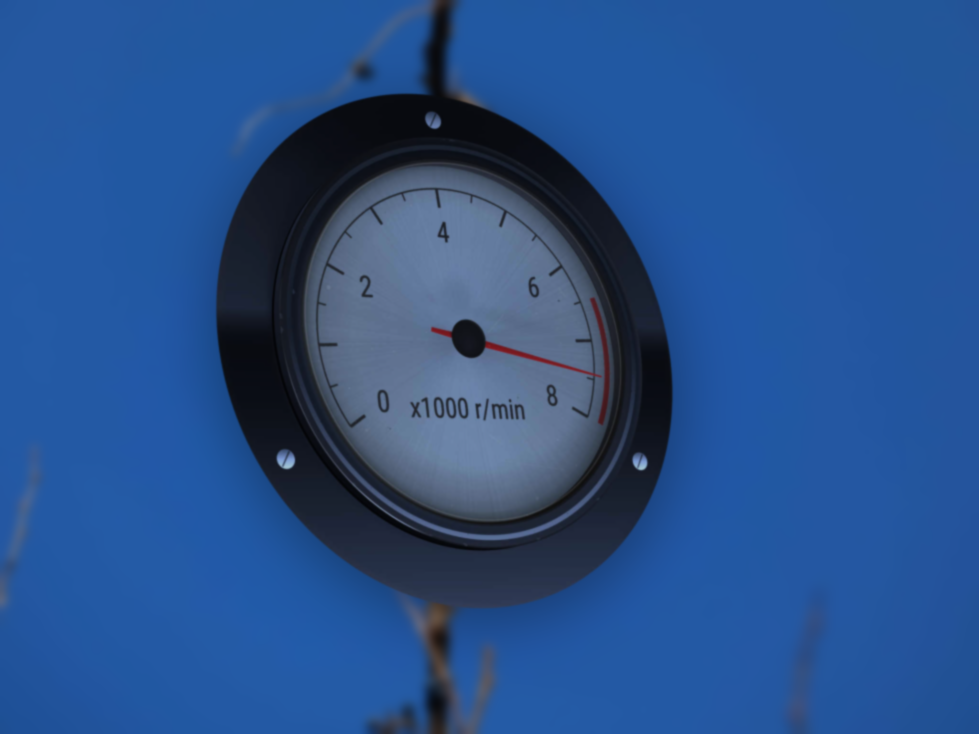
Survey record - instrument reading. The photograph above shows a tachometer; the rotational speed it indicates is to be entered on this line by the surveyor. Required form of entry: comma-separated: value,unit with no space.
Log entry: 7500,rpm
